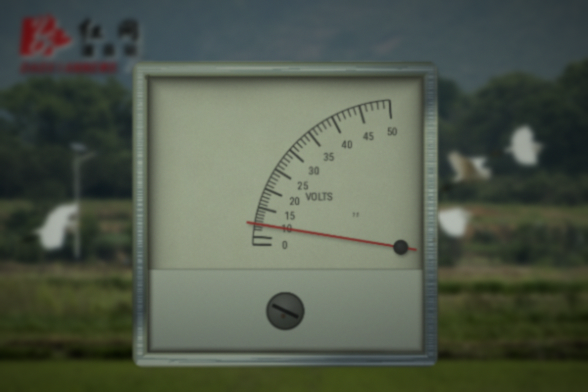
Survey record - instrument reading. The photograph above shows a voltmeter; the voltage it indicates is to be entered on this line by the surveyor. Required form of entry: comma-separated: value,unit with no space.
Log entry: 10,V
